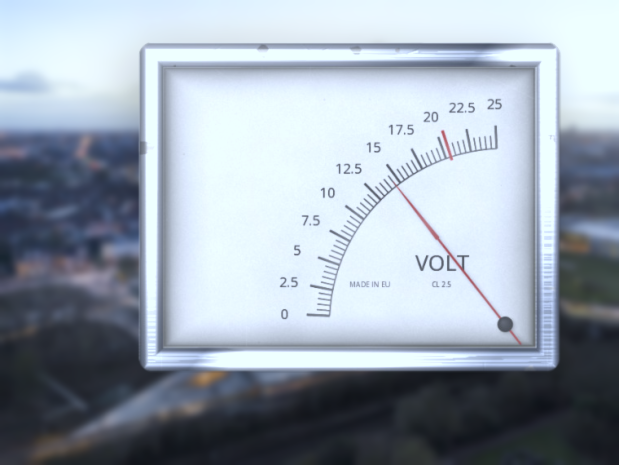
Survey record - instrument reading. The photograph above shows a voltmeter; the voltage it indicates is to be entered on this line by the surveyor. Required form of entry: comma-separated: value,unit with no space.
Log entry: 14.5,V
